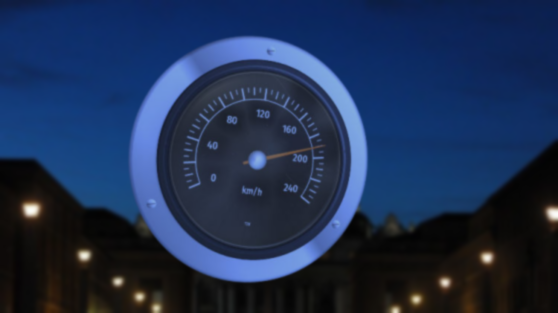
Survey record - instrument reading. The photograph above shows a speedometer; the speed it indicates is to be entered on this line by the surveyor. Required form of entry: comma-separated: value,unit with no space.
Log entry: 190,km/h
